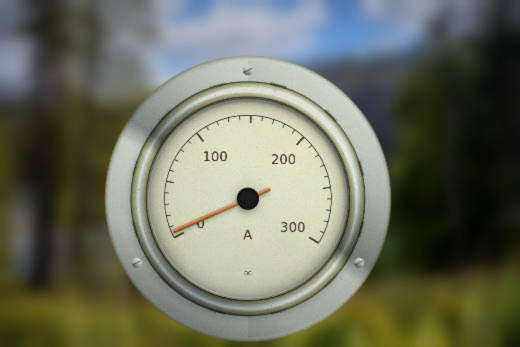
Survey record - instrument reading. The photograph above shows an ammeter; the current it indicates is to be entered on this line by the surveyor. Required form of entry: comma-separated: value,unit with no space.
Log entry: 5,A
